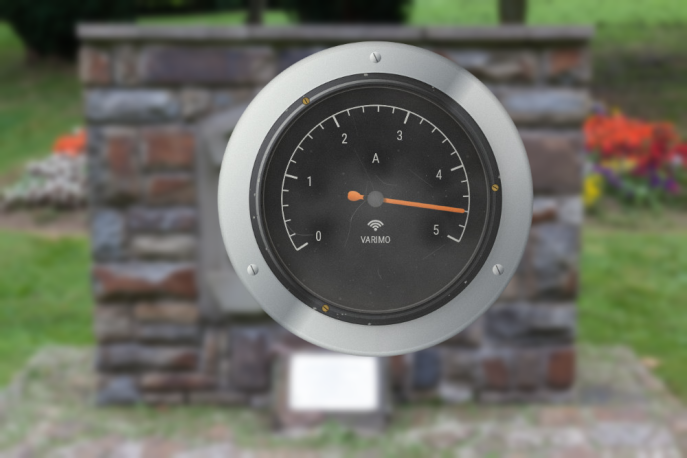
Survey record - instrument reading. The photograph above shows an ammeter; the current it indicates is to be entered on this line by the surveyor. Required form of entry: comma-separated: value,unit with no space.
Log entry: 4.6,A
